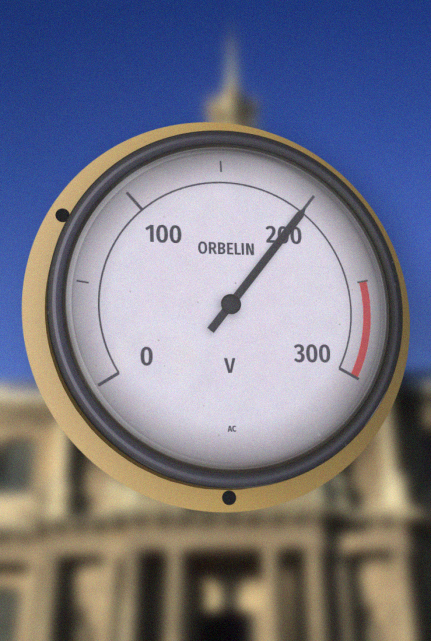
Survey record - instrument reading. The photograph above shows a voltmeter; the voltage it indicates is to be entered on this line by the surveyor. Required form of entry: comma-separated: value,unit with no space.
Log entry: 200,V
